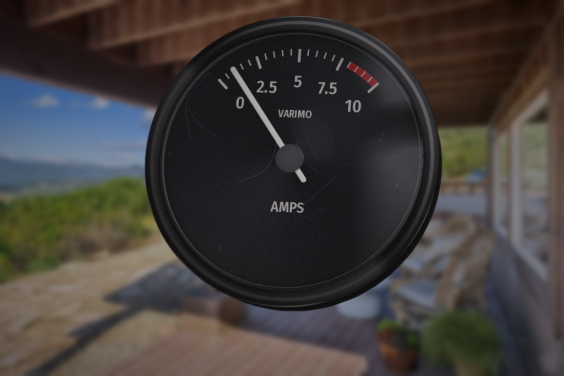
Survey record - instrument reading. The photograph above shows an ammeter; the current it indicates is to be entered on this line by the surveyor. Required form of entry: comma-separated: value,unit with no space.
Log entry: 1,A
